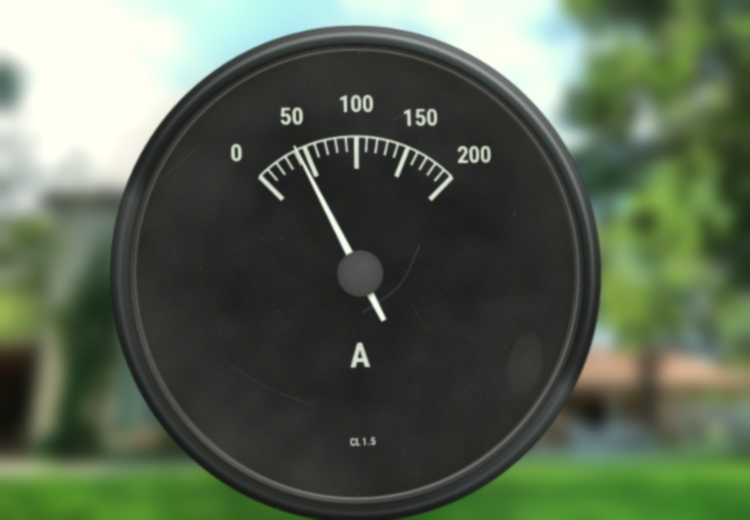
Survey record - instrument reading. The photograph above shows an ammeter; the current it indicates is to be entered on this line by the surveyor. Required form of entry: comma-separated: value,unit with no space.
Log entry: 40,A
